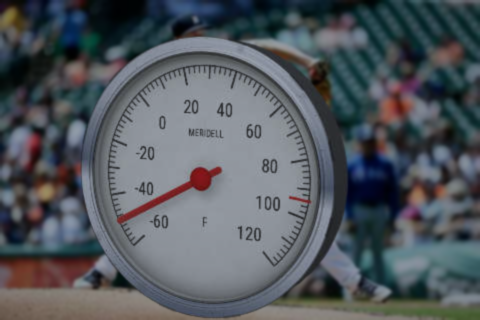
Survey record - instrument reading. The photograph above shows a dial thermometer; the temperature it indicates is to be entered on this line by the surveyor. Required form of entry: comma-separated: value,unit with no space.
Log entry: -50,°F
